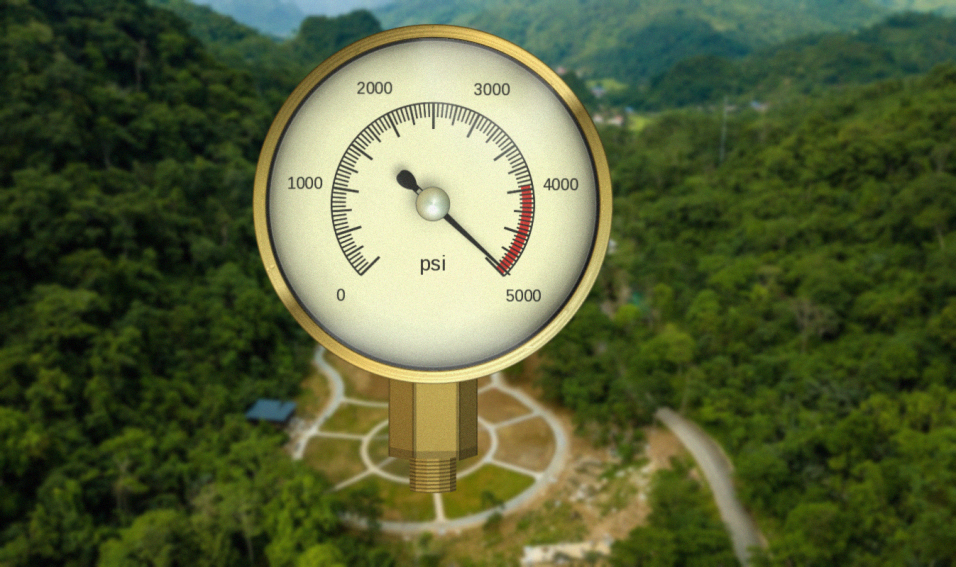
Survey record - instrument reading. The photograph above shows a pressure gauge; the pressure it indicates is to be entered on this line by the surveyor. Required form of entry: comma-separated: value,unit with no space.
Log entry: 4950,psi
